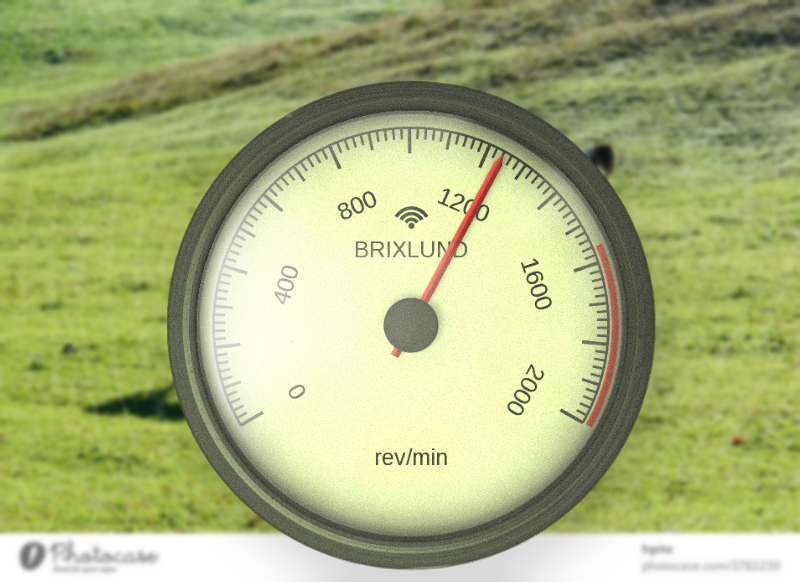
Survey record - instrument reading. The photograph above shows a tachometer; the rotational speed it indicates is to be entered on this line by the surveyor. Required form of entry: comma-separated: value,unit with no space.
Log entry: 1240,rpm
